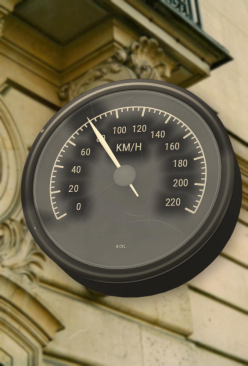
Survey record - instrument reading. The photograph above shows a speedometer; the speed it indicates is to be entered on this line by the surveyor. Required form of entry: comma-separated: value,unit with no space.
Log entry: 80,km/h
